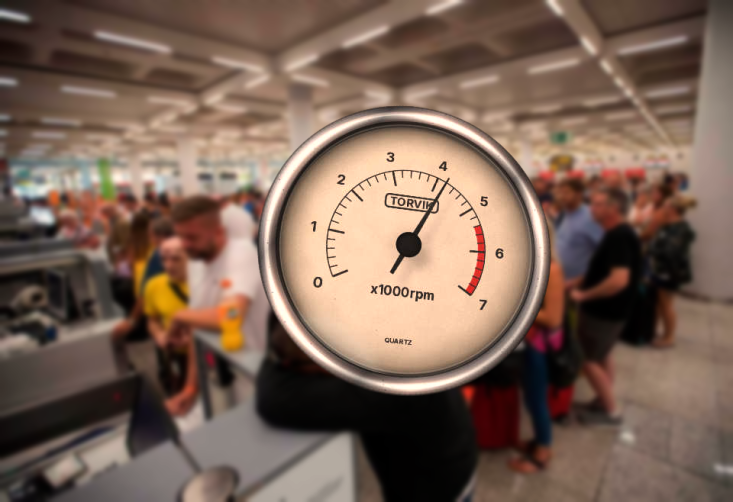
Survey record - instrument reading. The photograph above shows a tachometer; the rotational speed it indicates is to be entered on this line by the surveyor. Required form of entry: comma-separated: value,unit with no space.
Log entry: 4200,rpm
